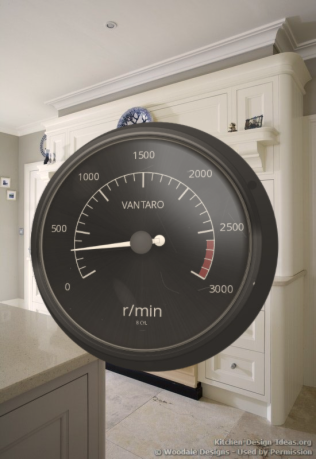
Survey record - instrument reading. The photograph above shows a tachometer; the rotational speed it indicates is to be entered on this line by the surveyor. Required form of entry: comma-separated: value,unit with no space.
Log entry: 300,rpm
